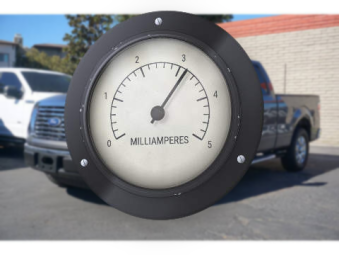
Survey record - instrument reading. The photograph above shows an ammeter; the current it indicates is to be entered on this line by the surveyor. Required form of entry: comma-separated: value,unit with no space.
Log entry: 3.2,mA
